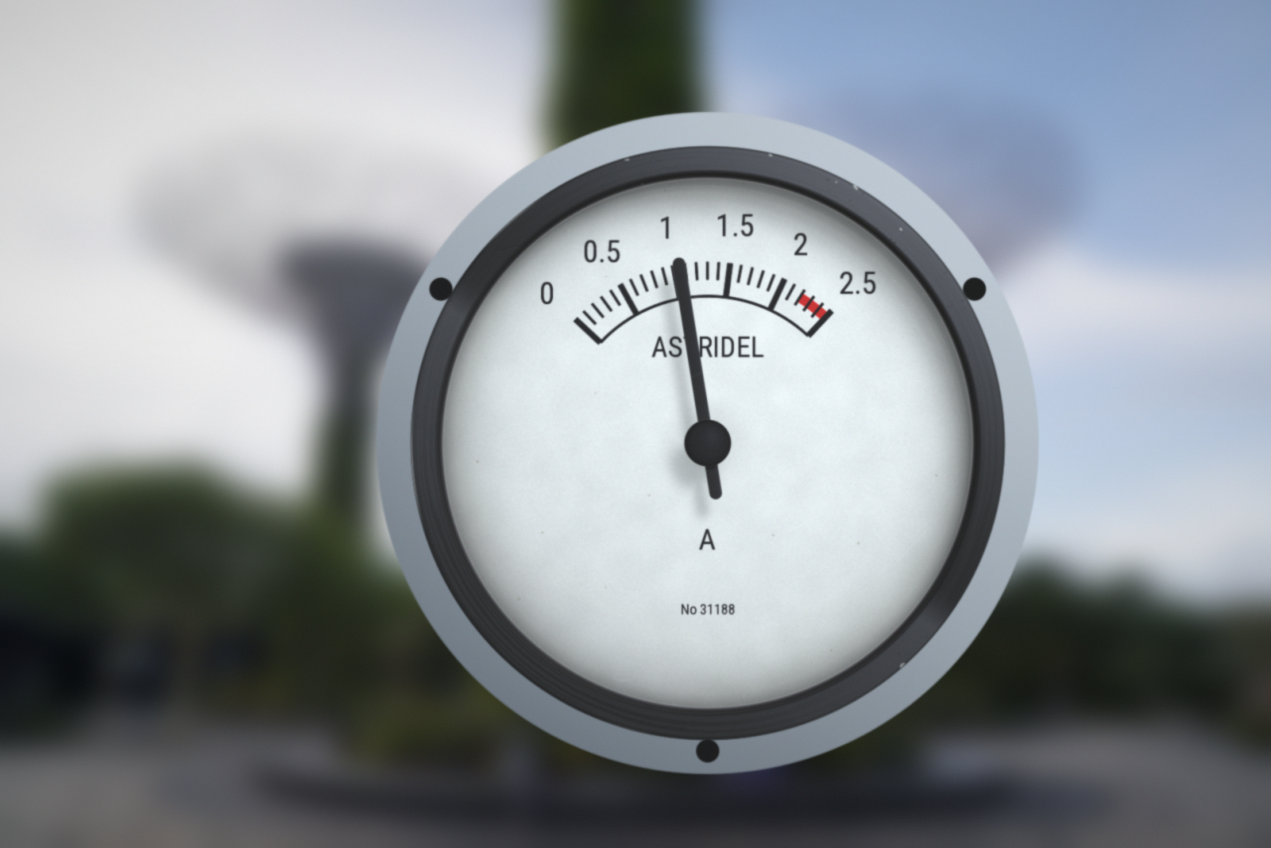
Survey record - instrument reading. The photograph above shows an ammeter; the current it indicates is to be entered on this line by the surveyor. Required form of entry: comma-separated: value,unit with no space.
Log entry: 1.05,A
